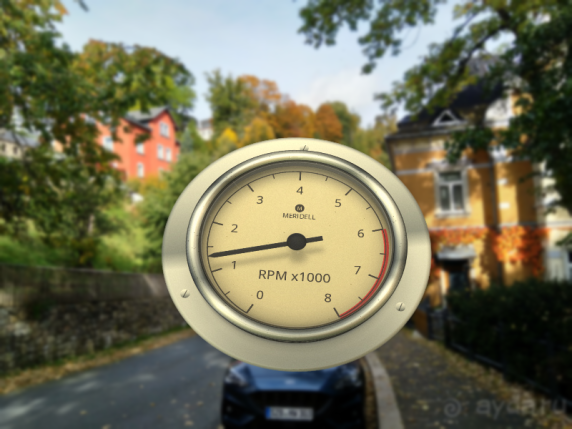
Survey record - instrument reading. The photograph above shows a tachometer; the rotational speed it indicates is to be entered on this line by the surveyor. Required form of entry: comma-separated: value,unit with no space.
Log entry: 1250,rpm
